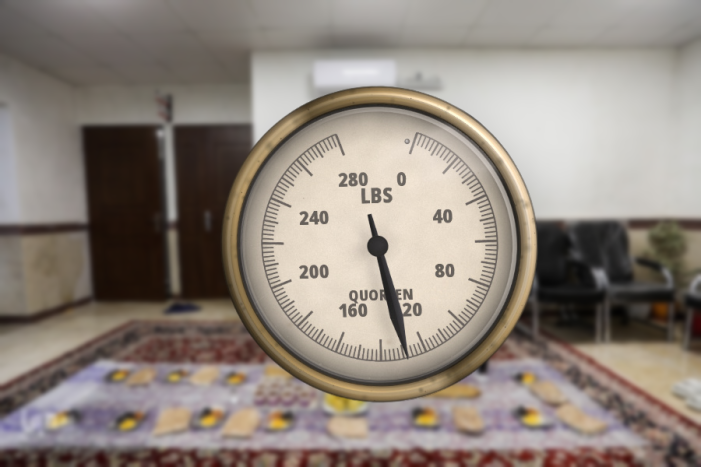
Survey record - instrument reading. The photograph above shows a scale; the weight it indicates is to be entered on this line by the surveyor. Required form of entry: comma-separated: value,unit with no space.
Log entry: 128,lb
